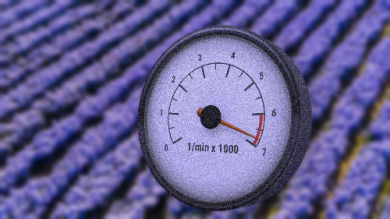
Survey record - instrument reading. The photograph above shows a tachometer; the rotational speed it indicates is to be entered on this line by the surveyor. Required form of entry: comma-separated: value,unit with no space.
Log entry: 6750,rpm
